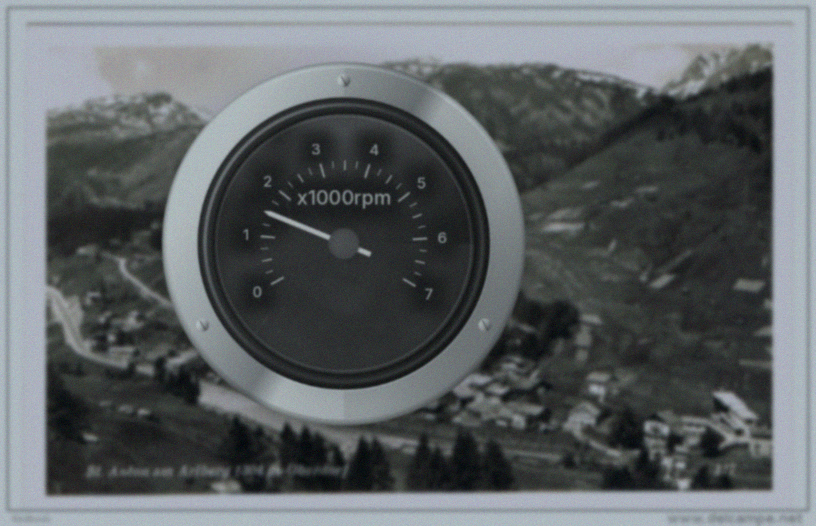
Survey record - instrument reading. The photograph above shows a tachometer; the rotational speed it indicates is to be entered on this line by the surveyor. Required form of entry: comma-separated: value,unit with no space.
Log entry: 1500,rpm
